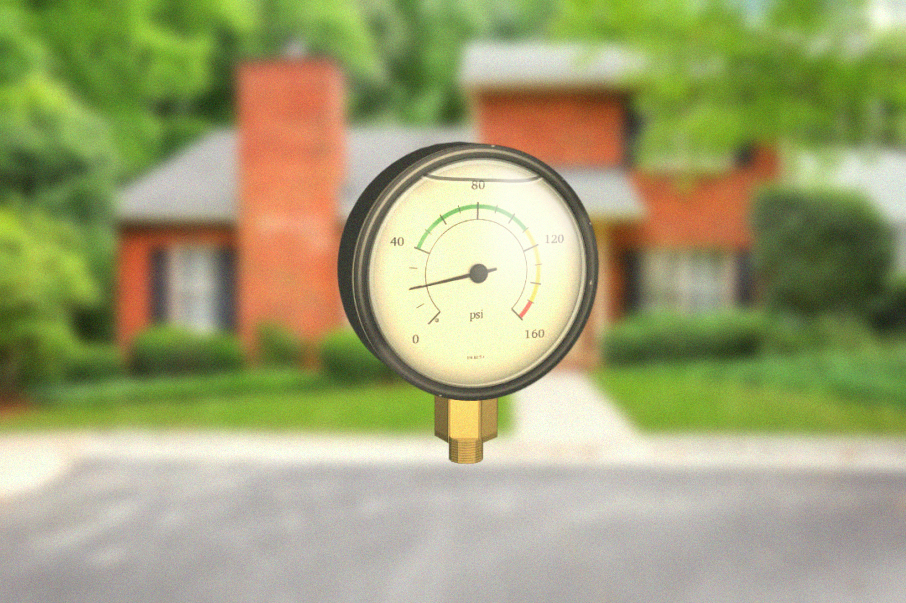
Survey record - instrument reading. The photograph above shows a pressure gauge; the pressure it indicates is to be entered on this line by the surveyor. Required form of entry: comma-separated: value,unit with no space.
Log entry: 20,psi
